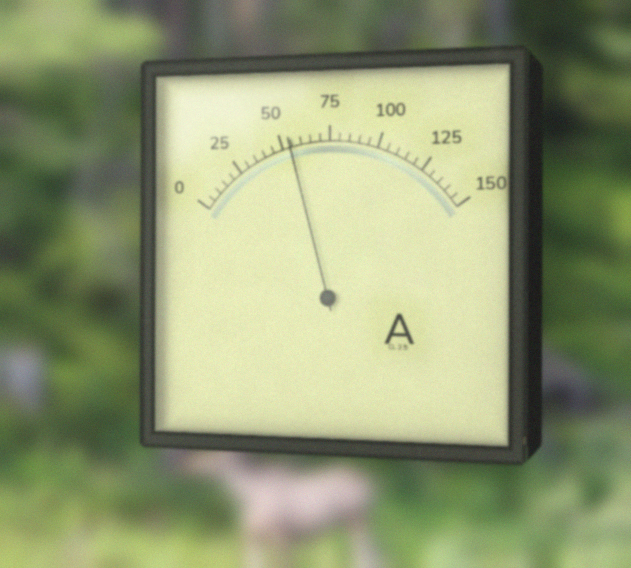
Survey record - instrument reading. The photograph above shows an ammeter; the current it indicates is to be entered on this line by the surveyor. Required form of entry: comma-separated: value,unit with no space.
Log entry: 55,A
